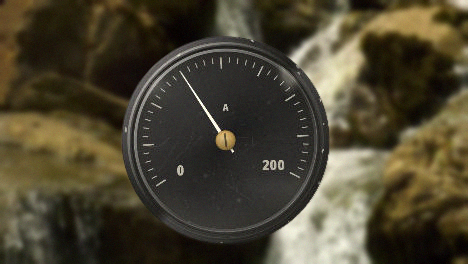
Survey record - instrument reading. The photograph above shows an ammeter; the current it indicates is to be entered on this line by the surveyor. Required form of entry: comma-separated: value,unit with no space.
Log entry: 75,A
